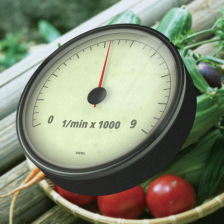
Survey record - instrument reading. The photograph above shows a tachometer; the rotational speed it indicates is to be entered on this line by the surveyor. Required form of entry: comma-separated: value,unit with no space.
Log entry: 4250,rpm
